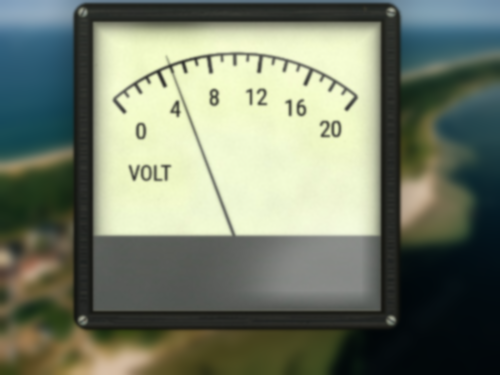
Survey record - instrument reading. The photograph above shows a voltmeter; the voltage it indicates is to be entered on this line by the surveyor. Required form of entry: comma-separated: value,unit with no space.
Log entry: 5,V
